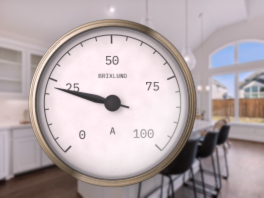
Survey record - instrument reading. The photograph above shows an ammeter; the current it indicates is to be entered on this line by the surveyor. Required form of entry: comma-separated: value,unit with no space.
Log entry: 22.5,A
